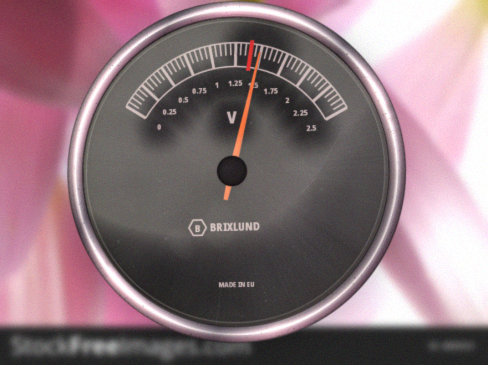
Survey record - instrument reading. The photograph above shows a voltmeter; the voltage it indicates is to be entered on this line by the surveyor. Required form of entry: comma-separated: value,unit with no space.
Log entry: 1.5,V
